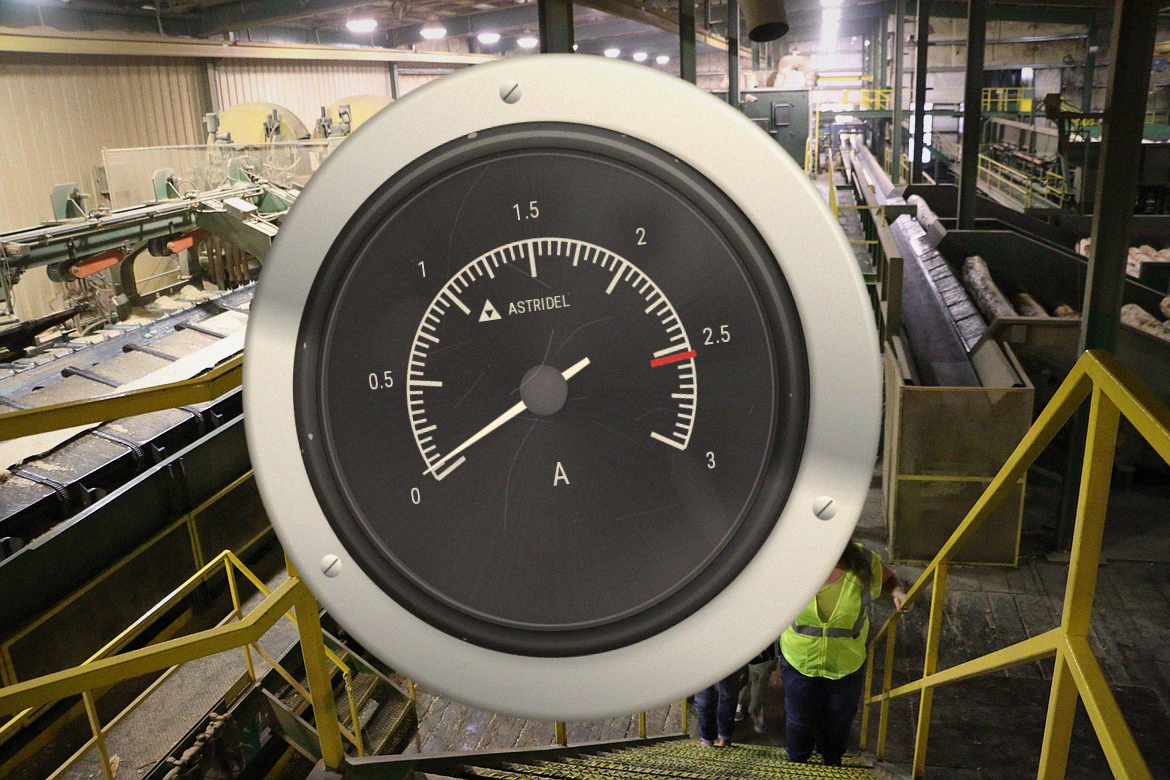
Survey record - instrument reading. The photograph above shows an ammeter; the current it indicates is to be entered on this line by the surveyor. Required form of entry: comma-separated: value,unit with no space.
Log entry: 0.05,A
